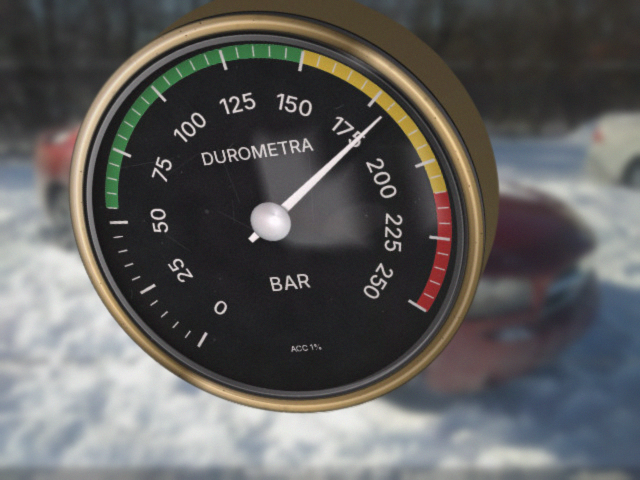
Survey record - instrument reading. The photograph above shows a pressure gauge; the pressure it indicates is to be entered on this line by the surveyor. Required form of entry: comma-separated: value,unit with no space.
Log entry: 180,bar
